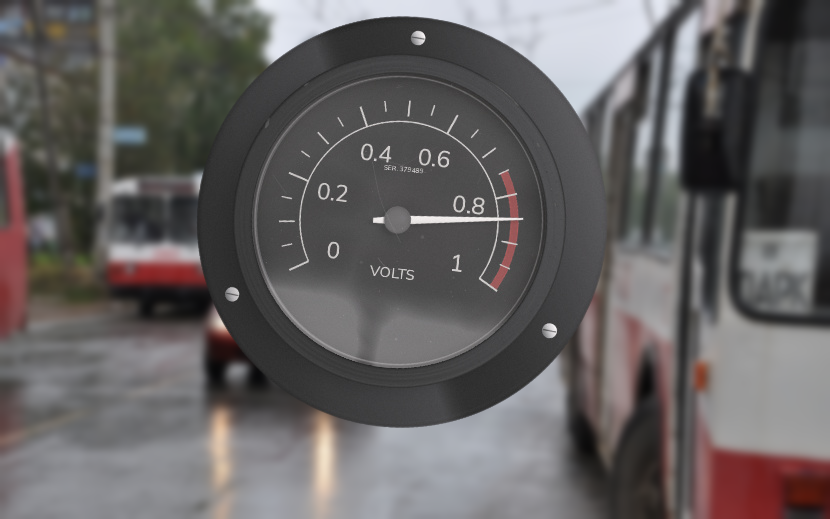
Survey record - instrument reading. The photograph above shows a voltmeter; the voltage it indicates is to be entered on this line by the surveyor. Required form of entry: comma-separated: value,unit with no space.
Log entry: 0.85,V
